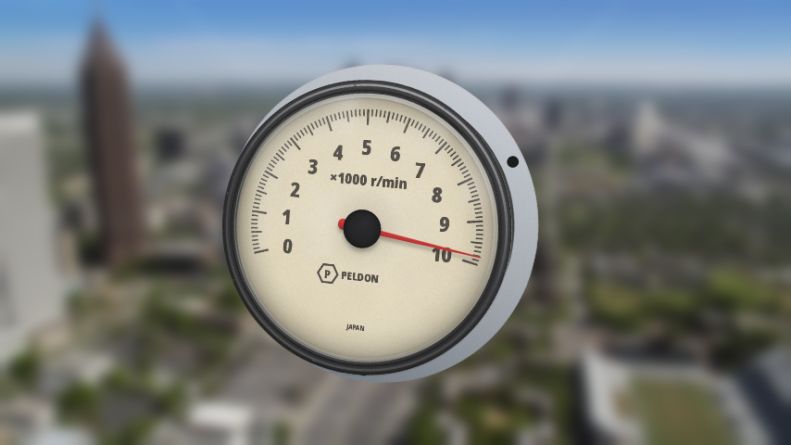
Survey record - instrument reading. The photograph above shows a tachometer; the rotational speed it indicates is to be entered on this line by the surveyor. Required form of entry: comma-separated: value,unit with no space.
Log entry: 9800,rpm
